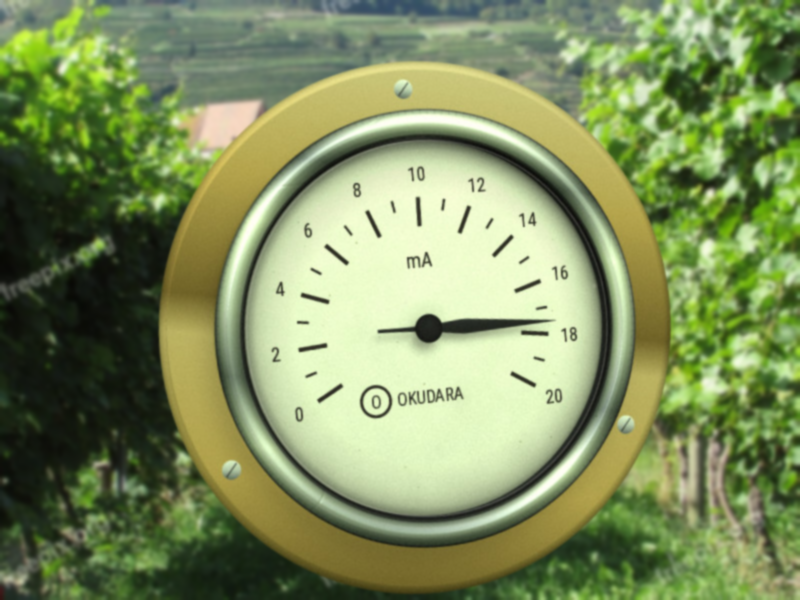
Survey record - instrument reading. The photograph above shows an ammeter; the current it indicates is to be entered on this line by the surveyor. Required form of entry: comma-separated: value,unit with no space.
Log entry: 17.5,mA
